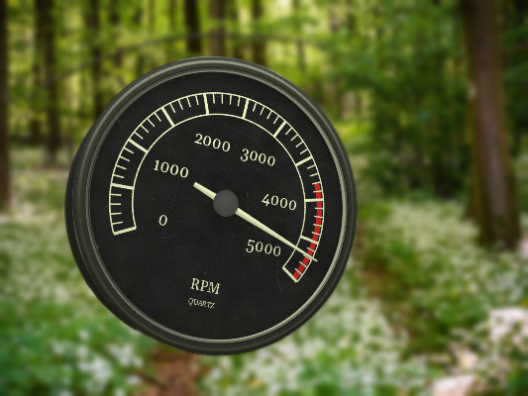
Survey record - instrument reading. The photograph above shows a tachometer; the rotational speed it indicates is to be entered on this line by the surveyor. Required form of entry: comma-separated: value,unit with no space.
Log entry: 4700,rpm
